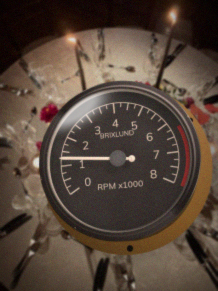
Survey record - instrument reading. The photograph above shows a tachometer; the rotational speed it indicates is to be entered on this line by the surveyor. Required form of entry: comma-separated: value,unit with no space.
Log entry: 1250,rpm
